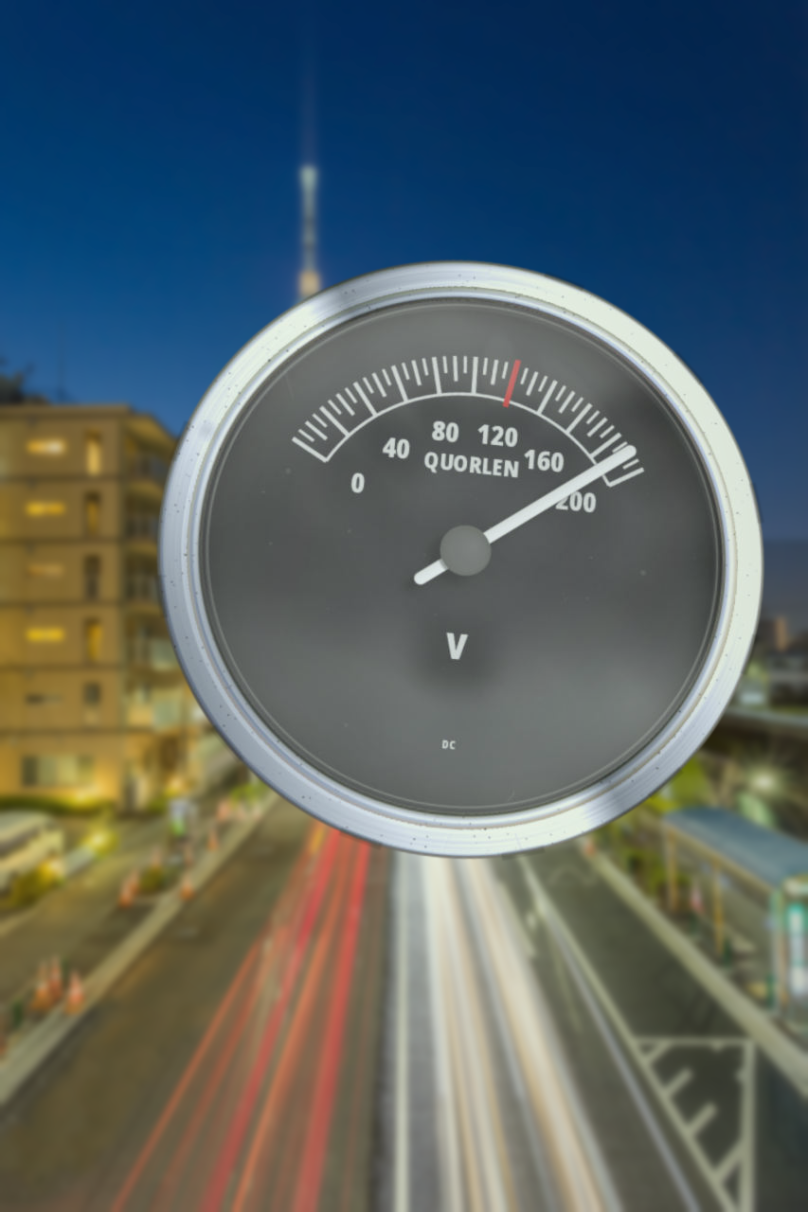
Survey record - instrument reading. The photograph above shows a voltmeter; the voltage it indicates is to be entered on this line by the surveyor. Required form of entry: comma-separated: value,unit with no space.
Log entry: 190,V
